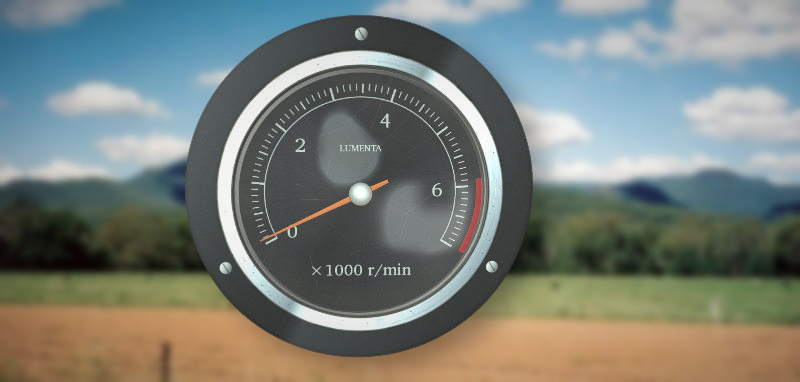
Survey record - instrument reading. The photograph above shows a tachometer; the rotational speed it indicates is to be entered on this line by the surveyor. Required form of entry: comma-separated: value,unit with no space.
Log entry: 100,rpm
